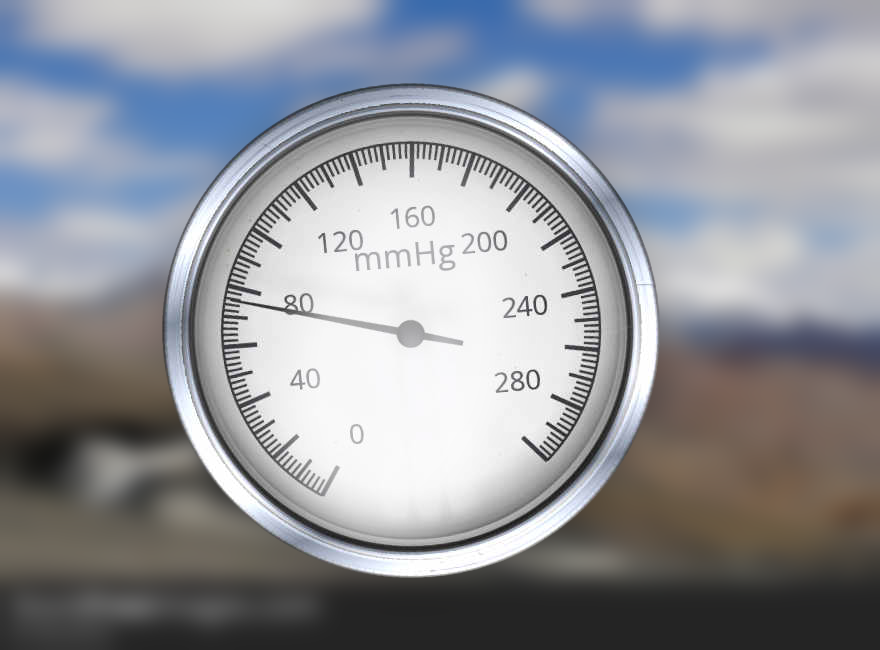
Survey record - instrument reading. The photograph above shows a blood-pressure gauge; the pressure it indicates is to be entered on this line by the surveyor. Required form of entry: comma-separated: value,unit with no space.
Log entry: 76,mmHg
